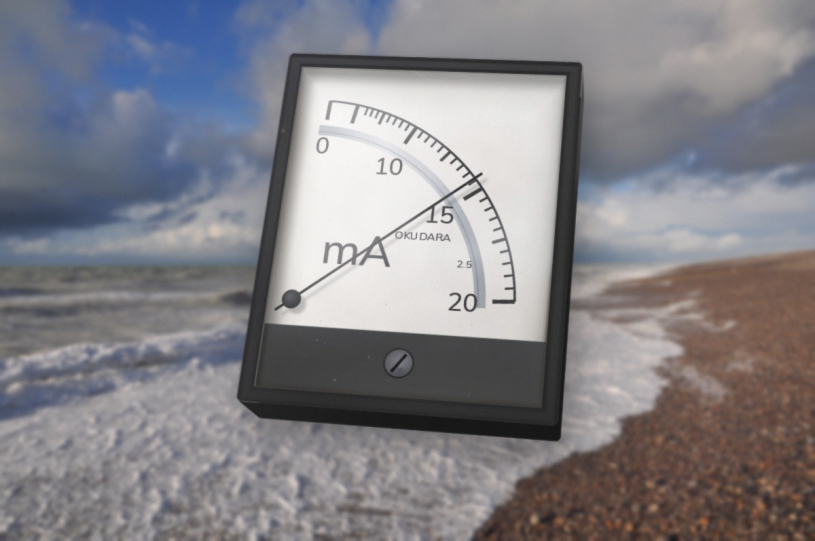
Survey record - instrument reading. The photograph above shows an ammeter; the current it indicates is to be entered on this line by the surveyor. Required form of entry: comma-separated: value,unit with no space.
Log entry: 14.5,mA
